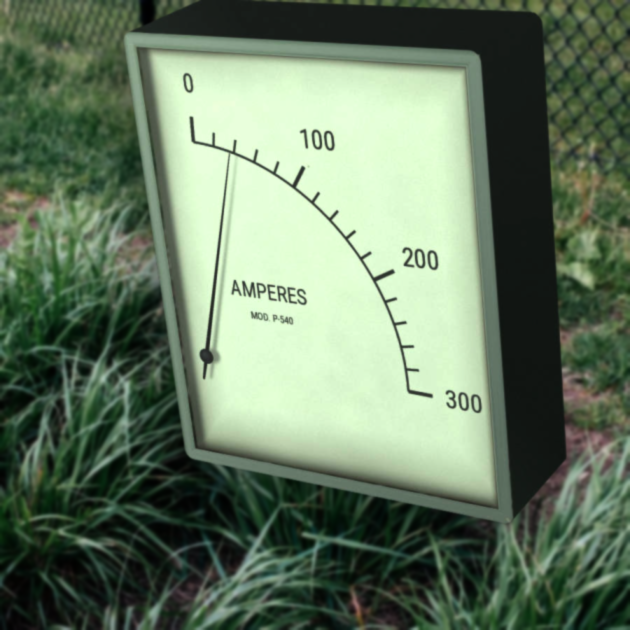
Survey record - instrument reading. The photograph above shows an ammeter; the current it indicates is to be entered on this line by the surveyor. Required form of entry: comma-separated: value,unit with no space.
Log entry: 40,A
